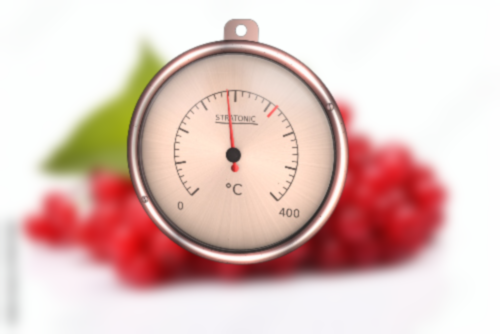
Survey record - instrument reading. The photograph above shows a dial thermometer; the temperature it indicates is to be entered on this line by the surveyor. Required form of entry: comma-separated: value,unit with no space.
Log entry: 190,°C
